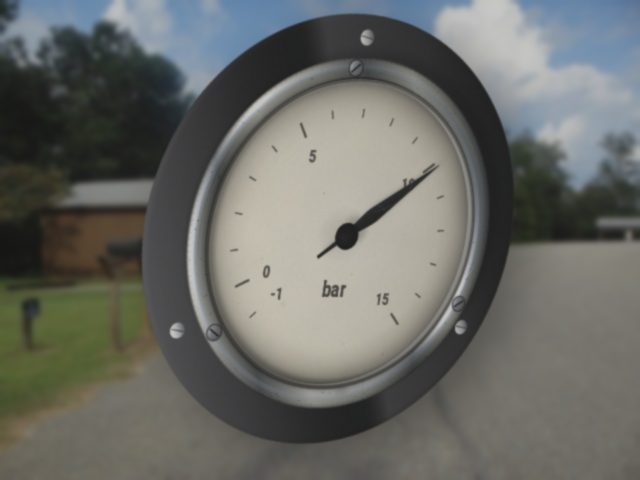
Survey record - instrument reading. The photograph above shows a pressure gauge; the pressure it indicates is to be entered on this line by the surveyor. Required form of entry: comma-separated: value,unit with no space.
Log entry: 10,bar
